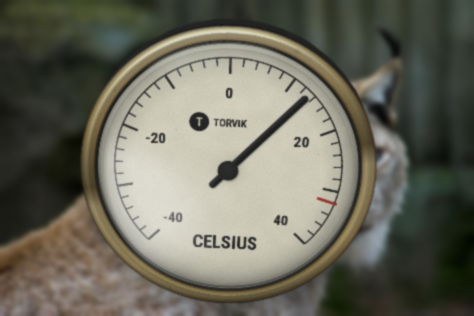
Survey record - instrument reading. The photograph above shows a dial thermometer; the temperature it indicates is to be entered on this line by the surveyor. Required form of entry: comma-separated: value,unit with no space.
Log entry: 13,°C
